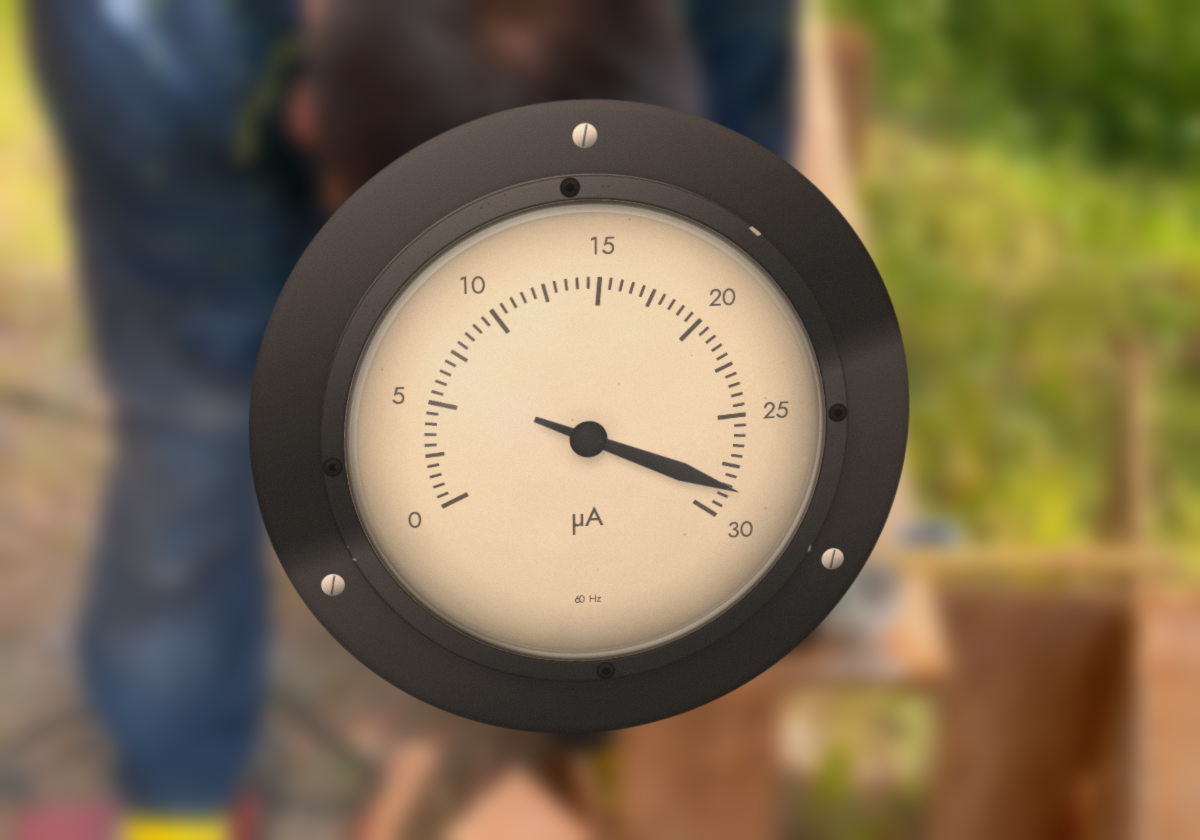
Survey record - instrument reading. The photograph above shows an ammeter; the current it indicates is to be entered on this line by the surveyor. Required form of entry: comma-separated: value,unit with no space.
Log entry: 28.5,µA
